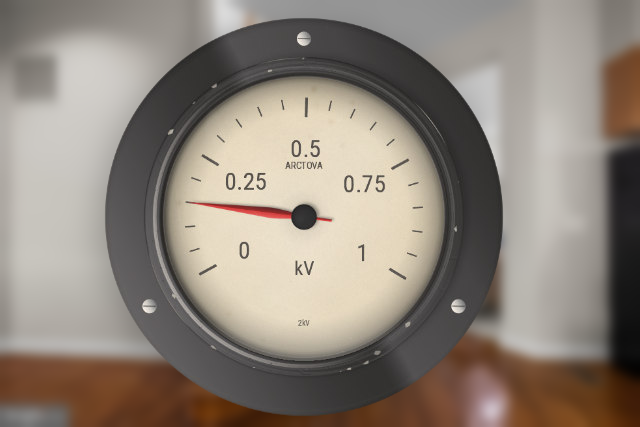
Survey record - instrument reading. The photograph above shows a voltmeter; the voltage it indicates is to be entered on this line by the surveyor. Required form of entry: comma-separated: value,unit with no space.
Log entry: 0.15,kV
